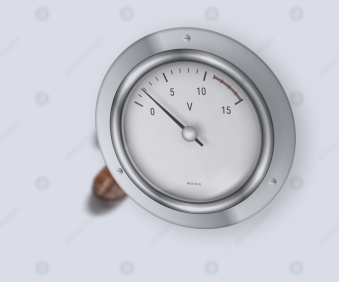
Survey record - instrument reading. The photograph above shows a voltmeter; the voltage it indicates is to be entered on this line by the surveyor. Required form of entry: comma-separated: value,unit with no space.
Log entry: 2,V
